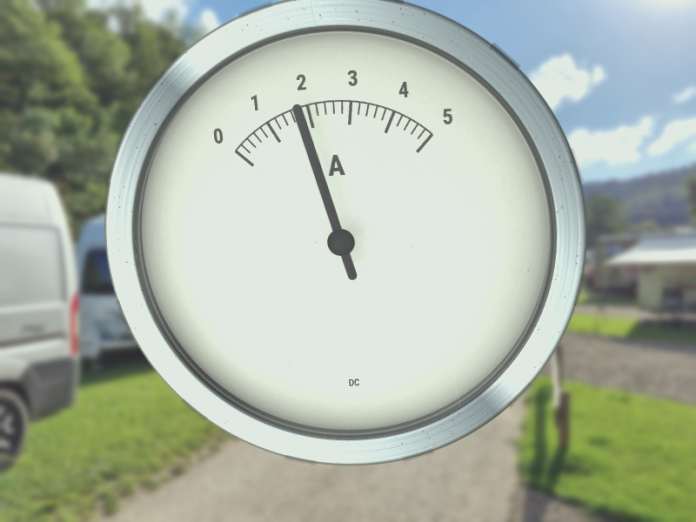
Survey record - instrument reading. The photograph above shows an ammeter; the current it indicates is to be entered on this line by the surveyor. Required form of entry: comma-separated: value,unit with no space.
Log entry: 1.8,A
